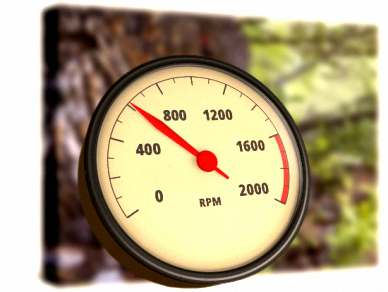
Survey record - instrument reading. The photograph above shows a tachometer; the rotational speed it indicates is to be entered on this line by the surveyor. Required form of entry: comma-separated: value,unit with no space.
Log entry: 600,rpm
